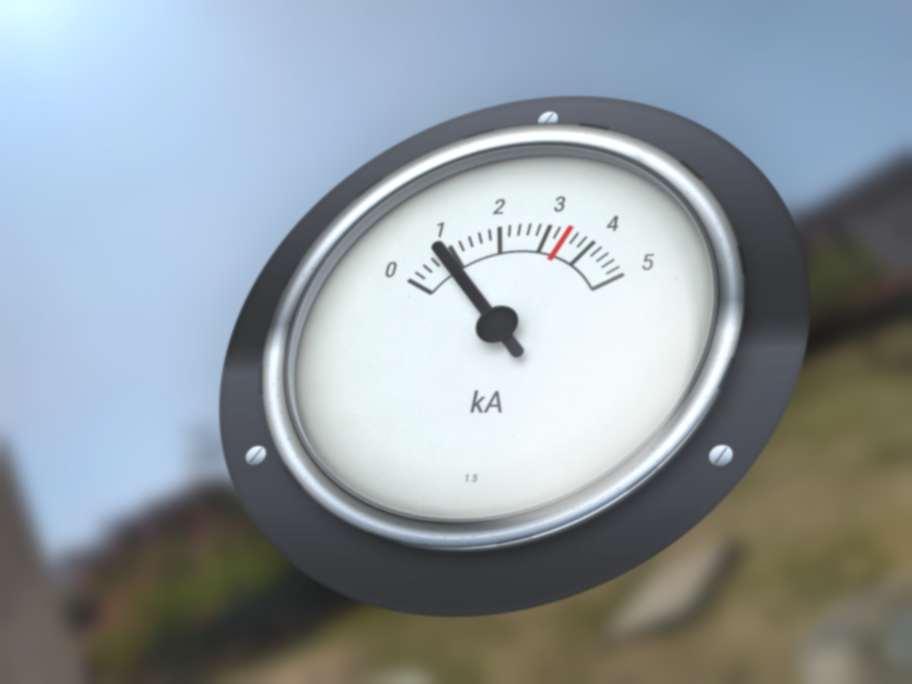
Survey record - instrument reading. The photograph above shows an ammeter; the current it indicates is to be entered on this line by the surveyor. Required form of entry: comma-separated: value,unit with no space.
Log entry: 0.8,kA
